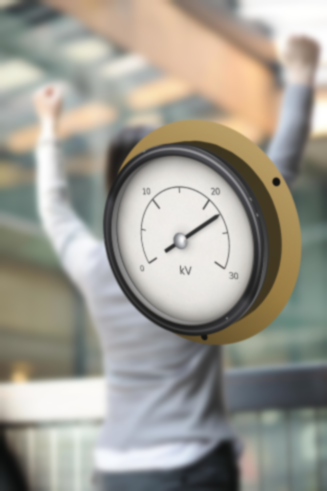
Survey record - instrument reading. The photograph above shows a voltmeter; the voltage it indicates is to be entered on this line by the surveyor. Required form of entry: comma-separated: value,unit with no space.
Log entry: 22.5,kV
